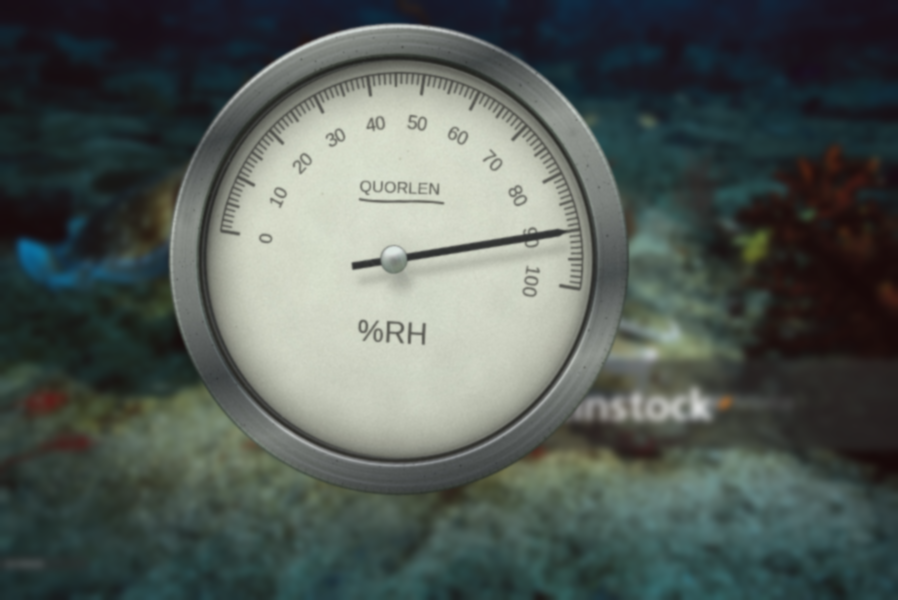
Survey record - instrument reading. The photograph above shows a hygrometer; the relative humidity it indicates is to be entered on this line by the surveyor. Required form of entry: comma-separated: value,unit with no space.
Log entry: 90,%
